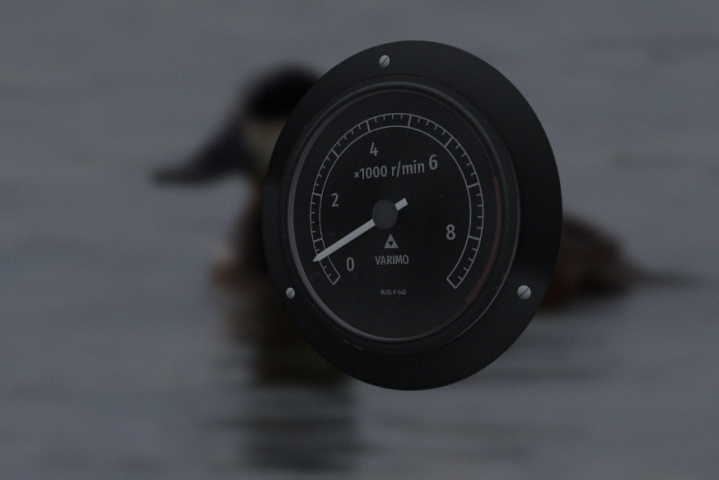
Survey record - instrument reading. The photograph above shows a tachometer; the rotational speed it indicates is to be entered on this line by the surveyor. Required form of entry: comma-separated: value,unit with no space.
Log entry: 600,rpm
